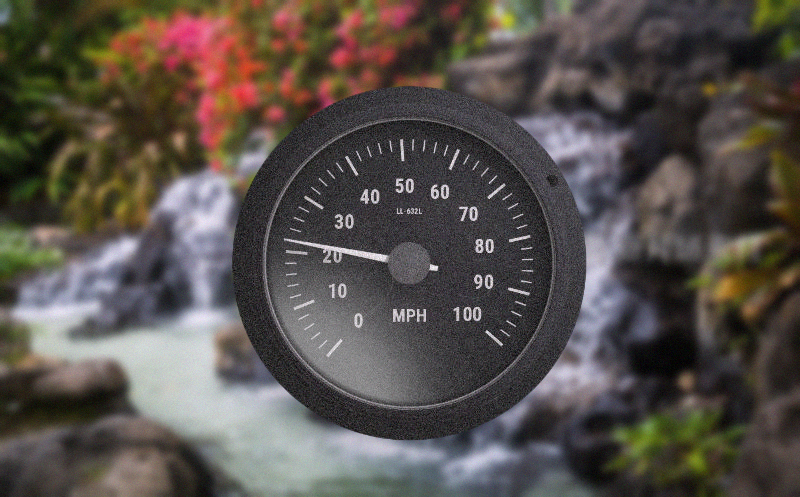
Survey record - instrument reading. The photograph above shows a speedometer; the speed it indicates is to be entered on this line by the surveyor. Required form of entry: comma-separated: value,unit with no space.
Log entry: 22,mph
